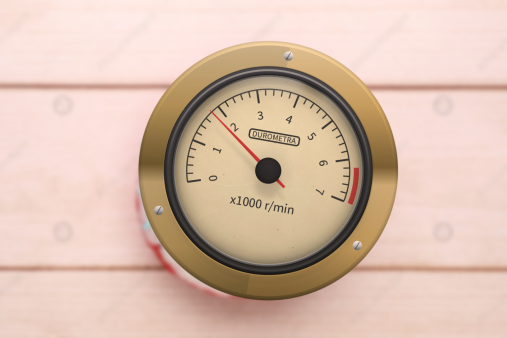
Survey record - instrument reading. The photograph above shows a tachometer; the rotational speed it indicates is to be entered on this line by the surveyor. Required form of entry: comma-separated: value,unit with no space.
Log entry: 1800,rpm
